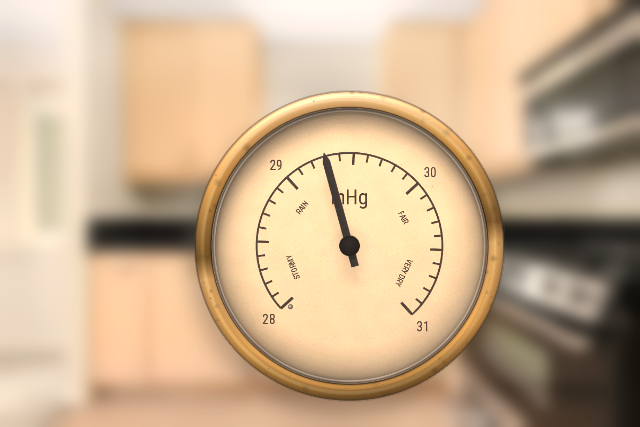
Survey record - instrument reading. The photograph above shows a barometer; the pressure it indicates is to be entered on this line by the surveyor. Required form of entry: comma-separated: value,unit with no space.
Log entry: 29.3,inHg
